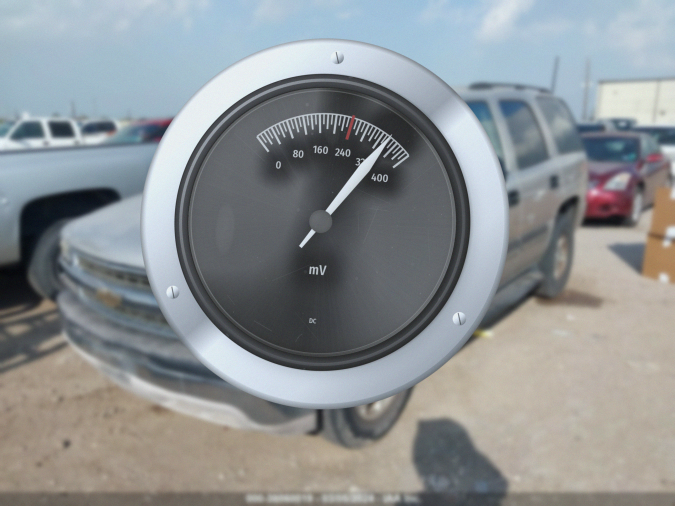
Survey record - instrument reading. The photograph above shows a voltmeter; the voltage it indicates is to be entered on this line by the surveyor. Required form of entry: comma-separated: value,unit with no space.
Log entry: 340,mV
